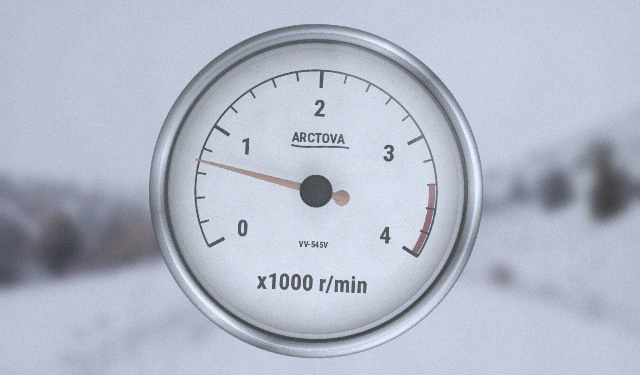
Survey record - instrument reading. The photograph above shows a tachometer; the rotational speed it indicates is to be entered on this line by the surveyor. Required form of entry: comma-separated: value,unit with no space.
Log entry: 700,rpm
